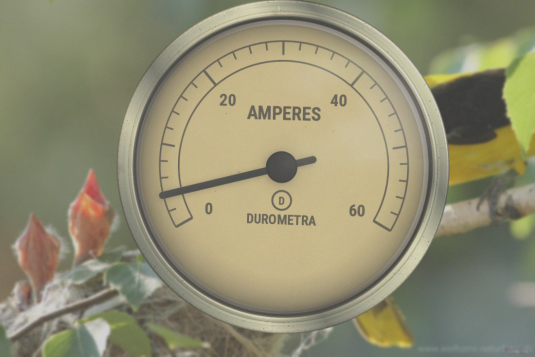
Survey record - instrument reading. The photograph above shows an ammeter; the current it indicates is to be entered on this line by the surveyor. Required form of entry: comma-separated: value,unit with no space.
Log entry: 4,A
